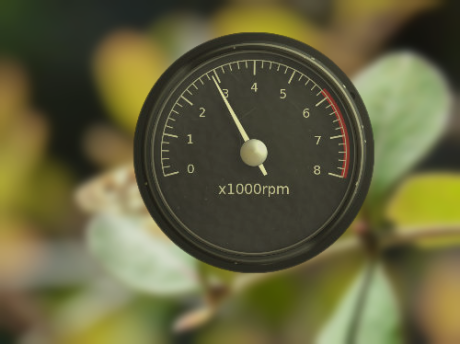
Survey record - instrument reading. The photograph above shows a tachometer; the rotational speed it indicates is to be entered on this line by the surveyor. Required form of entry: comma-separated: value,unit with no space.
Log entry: 2900,rpm
